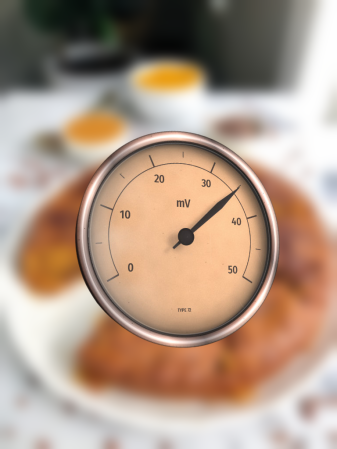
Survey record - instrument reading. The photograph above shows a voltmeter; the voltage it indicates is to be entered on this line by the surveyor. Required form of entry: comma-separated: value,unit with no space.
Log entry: 35,mV
